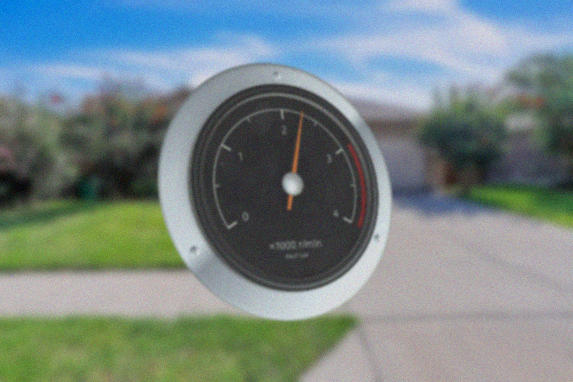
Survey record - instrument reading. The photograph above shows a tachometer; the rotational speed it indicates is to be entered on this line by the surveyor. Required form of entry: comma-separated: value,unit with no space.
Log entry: 2250,rpm
